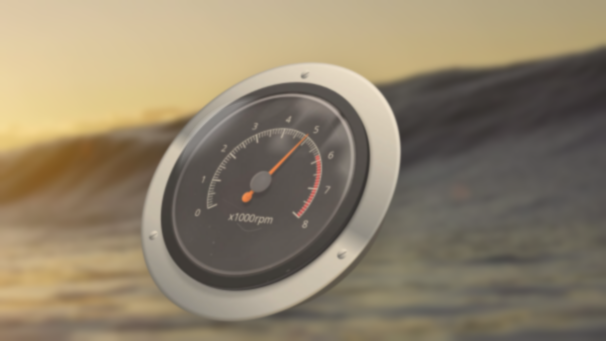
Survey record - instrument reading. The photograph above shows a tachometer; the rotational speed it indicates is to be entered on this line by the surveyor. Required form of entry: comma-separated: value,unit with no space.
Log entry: 5000,rpm
